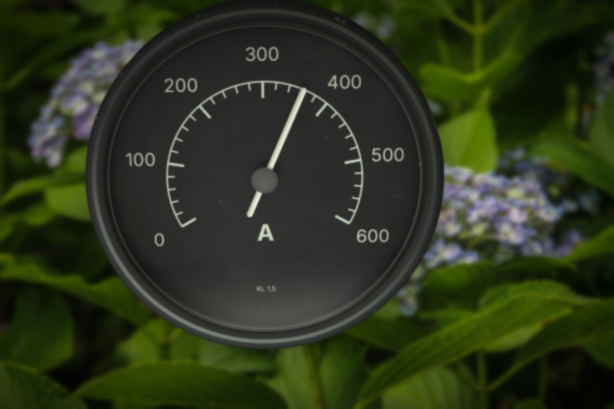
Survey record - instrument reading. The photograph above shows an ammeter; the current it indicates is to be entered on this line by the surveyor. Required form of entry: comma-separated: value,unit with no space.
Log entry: 360,A
